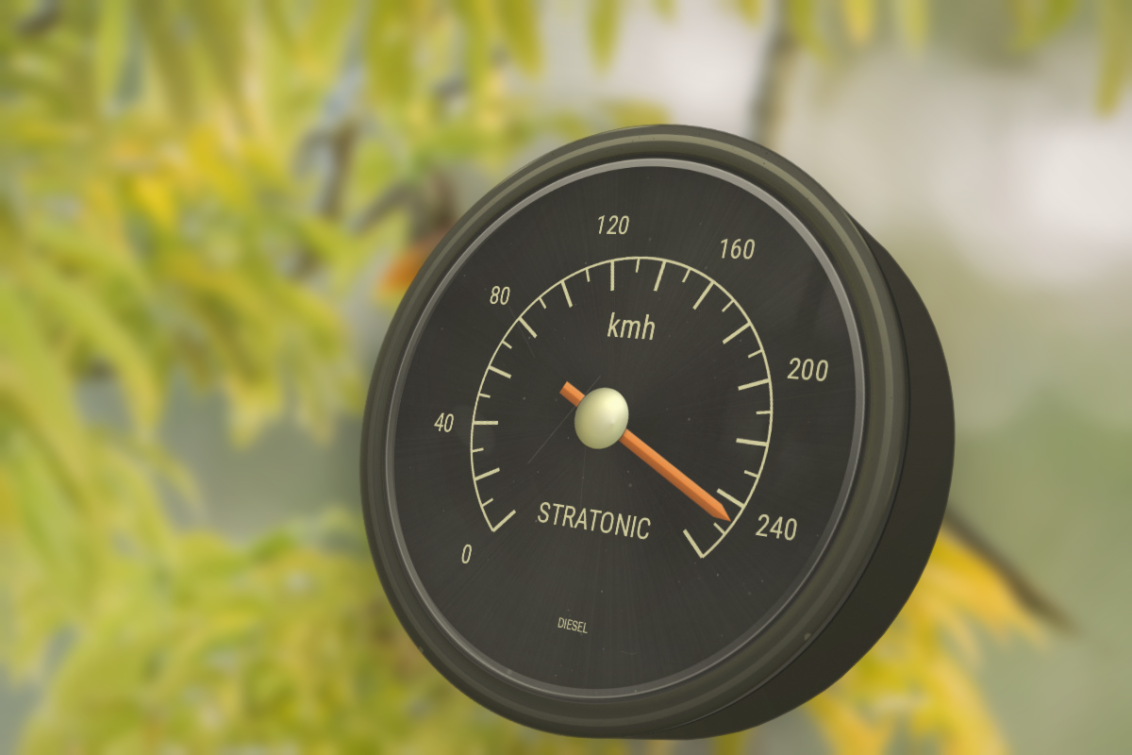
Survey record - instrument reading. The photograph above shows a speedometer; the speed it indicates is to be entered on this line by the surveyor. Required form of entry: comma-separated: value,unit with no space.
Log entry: 245,km/h
